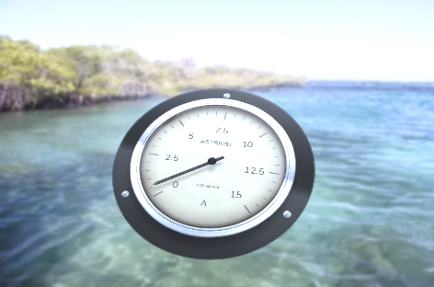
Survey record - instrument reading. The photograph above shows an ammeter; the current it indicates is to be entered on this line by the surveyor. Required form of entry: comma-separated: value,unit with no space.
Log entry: 0.5,A
